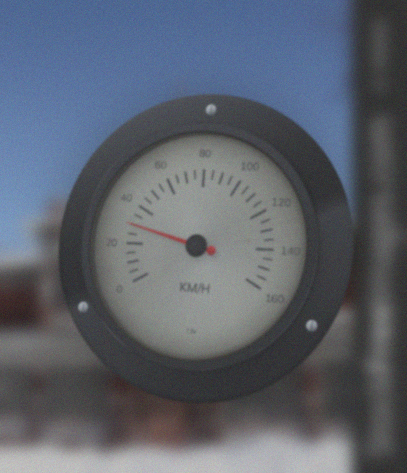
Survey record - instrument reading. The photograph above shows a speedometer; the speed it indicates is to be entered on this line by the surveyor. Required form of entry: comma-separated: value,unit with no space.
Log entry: 30,km/h
